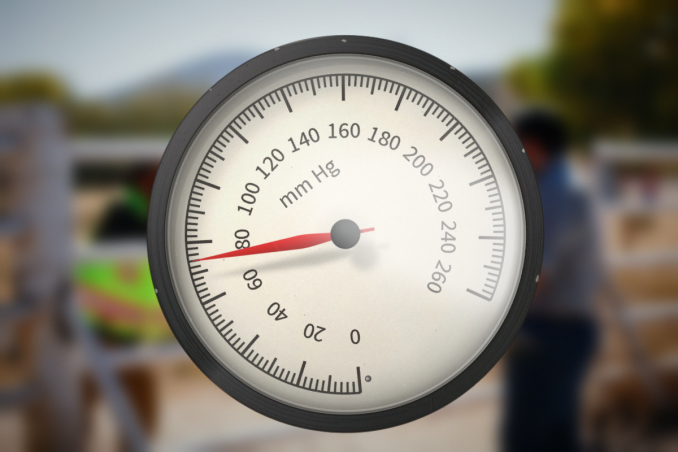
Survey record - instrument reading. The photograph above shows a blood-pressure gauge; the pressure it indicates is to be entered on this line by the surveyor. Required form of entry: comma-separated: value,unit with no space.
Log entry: 74,mmHg
